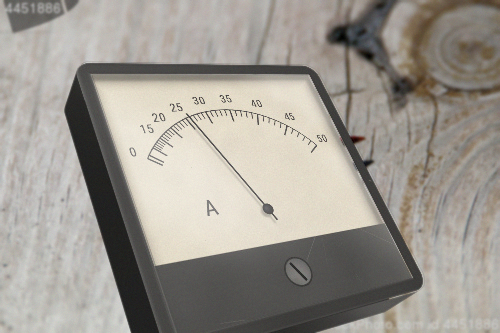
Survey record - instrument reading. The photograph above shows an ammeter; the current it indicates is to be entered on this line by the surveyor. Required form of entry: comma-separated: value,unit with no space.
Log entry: 25,A
